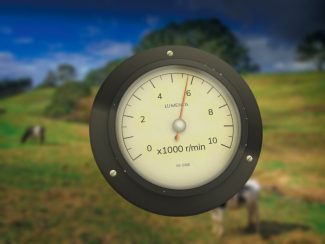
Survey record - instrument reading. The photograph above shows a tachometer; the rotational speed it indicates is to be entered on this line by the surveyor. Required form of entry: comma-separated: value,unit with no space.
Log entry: 5750,rpm
